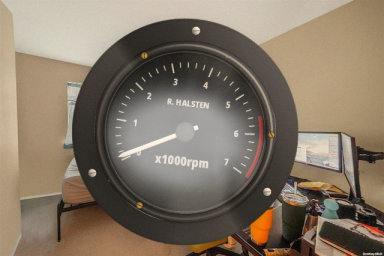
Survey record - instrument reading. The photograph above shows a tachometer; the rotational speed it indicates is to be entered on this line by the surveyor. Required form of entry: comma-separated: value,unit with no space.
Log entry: 100,rpm
